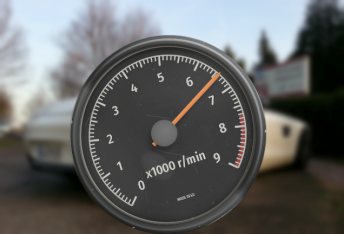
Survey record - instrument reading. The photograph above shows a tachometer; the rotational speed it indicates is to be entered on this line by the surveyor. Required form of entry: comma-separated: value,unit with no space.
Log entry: 6600,rpm
